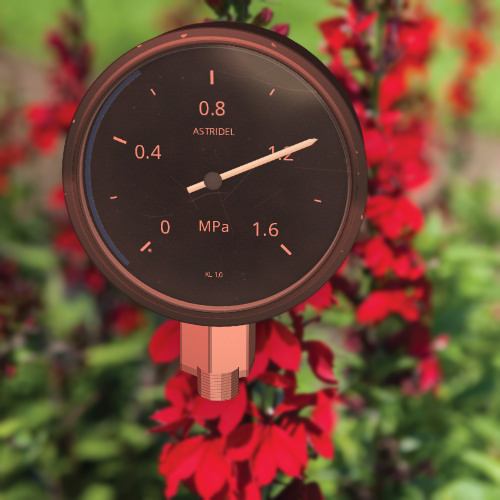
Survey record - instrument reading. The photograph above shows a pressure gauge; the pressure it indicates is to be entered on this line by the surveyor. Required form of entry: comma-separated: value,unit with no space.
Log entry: 1.2,MPa
